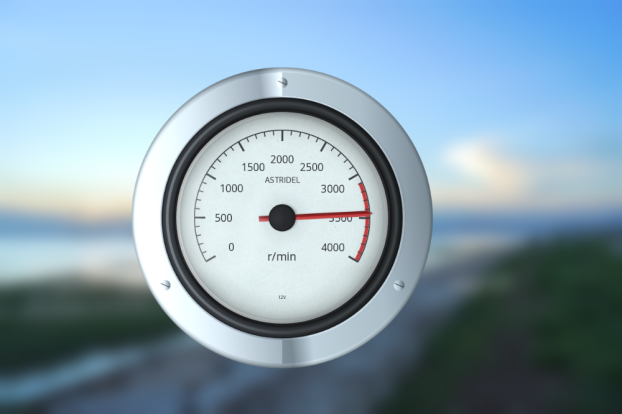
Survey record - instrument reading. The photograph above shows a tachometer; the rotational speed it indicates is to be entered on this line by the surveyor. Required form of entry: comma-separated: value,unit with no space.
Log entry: 3450,rpm
